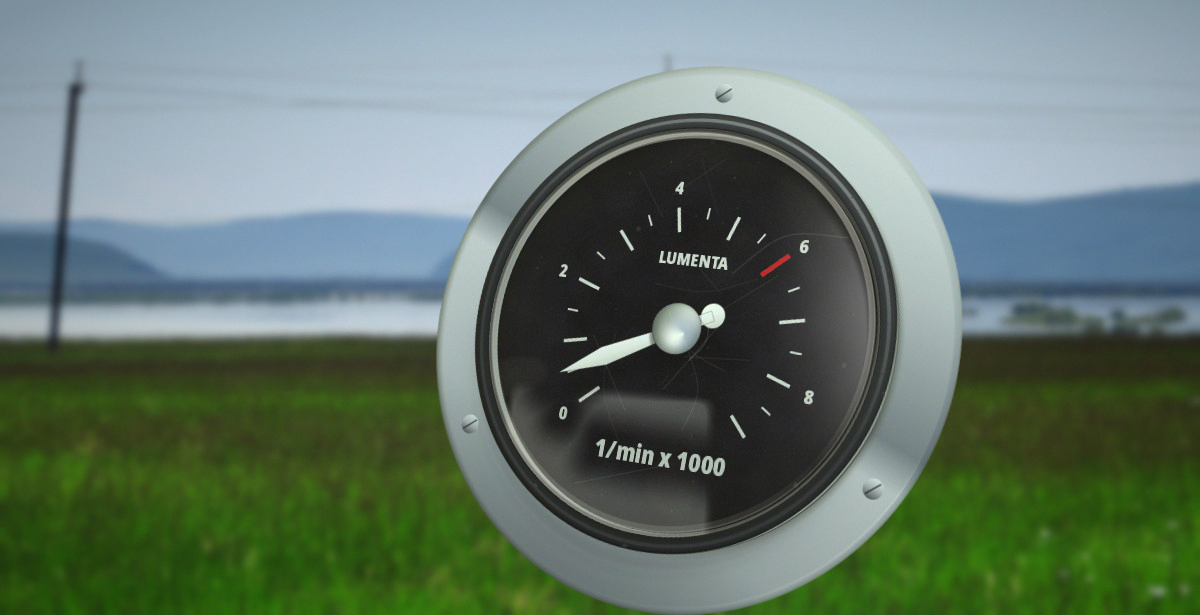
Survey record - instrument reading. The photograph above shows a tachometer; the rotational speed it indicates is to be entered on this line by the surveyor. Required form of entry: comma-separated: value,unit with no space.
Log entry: 500,rpm
